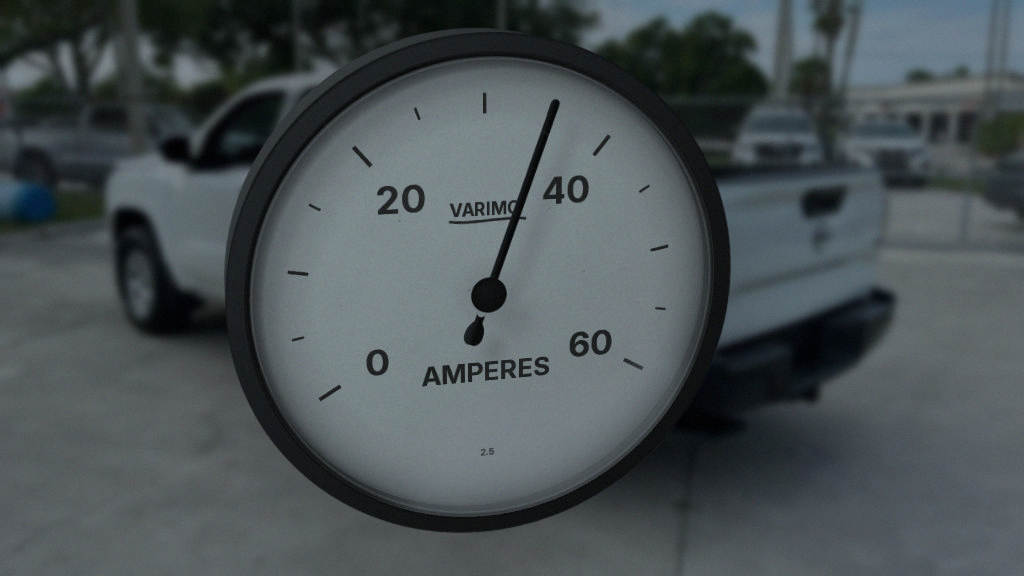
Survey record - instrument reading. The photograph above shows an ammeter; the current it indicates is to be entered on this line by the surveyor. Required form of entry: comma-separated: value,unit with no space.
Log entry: 35,A
